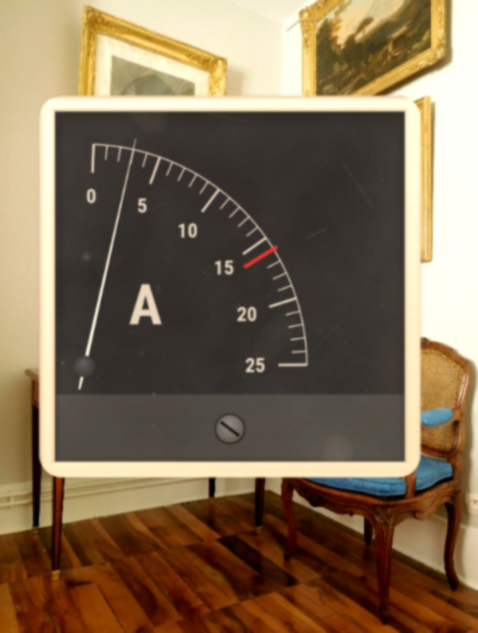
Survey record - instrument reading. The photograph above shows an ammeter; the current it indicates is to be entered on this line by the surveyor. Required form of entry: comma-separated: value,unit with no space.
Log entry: 3,A
